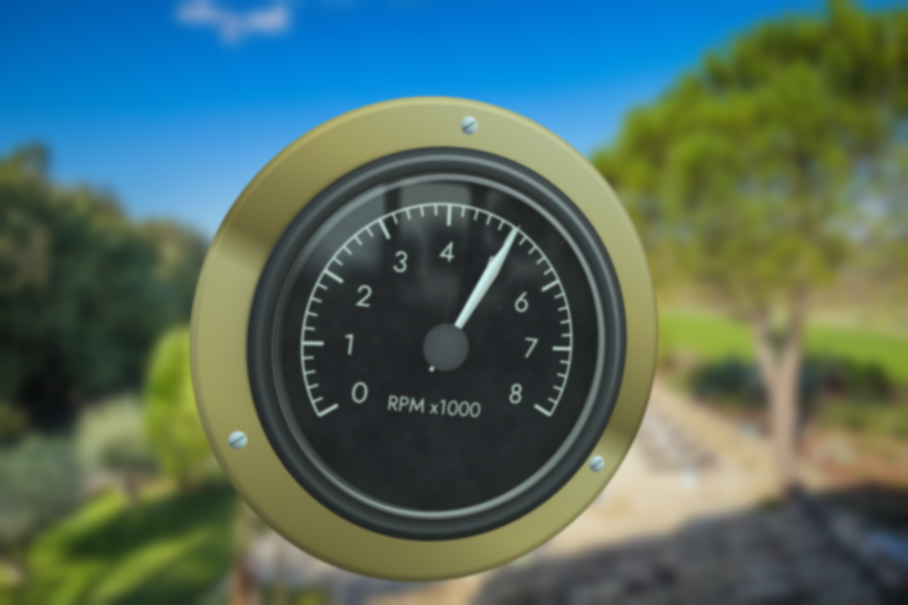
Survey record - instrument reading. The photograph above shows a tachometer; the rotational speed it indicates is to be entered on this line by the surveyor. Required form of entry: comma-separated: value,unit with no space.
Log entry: 5000,rpm
